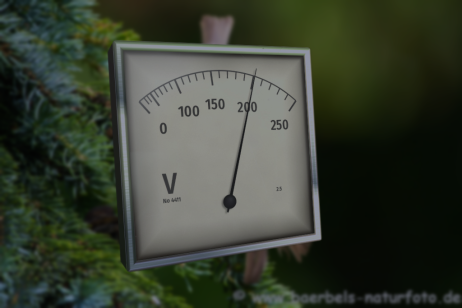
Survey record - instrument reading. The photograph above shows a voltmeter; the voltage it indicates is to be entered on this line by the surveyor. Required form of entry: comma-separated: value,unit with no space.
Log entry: 200,V
